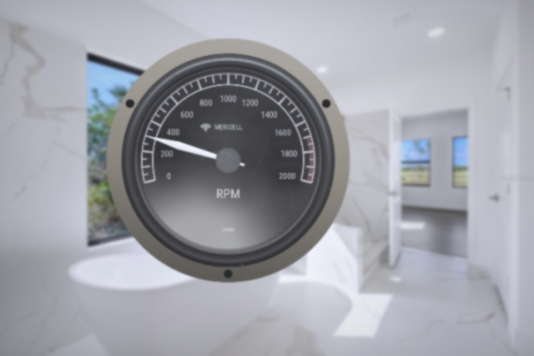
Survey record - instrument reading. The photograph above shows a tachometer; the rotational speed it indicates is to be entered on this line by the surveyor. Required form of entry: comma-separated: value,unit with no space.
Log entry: 300,rpm
